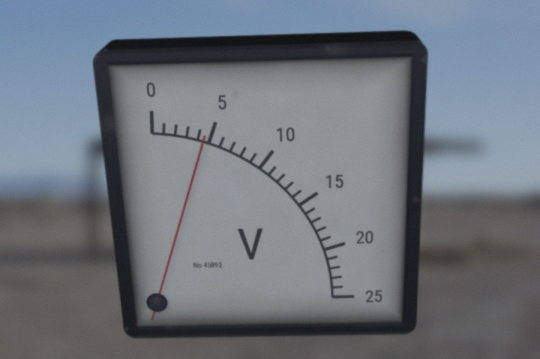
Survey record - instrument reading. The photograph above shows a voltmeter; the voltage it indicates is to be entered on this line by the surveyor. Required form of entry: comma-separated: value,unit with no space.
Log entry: 4.5,V
